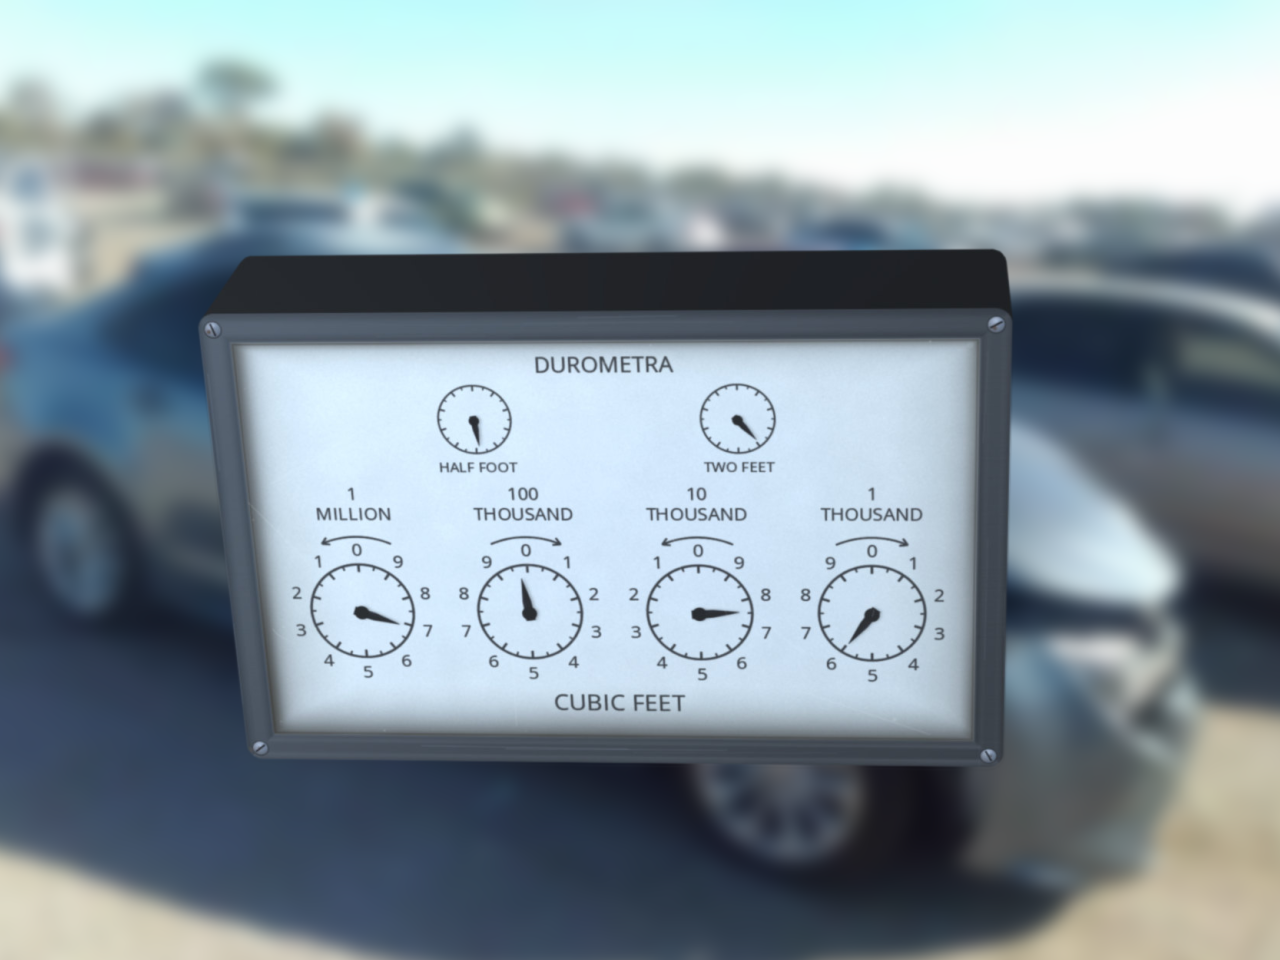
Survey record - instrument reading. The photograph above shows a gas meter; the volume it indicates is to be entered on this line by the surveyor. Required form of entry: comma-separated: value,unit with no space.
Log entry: 697600,ft³
